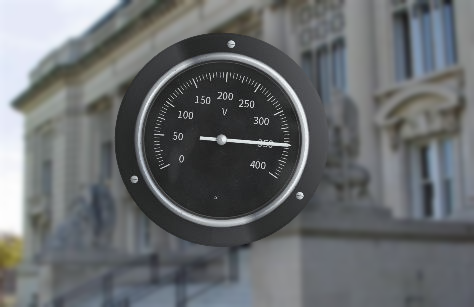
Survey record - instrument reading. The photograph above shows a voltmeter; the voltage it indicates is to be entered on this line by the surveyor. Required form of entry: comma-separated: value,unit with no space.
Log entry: 350,V
